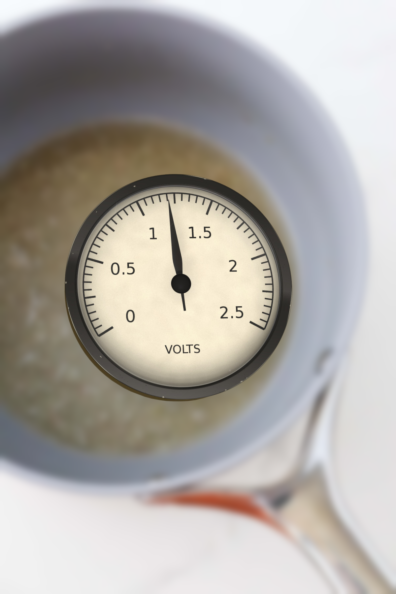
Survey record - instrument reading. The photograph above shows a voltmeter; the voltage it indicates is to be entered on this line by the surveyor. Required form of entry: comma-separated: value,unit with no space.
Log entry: 1.2,V
